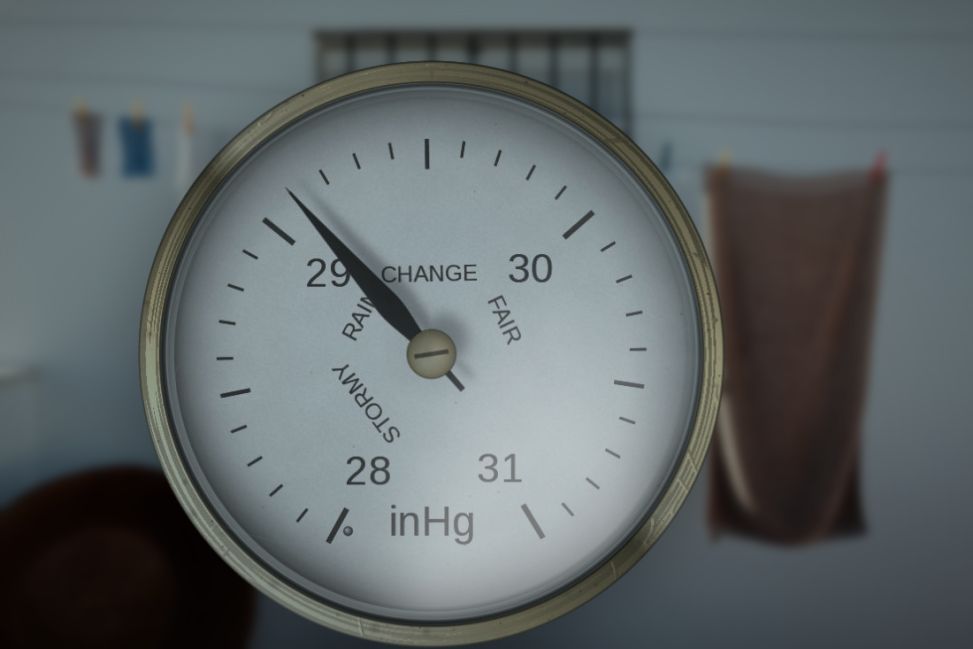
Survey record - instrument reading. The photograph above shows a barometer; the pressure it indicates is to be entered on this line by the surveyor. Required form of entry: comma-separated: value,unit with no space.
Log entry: 29.1,inHg
